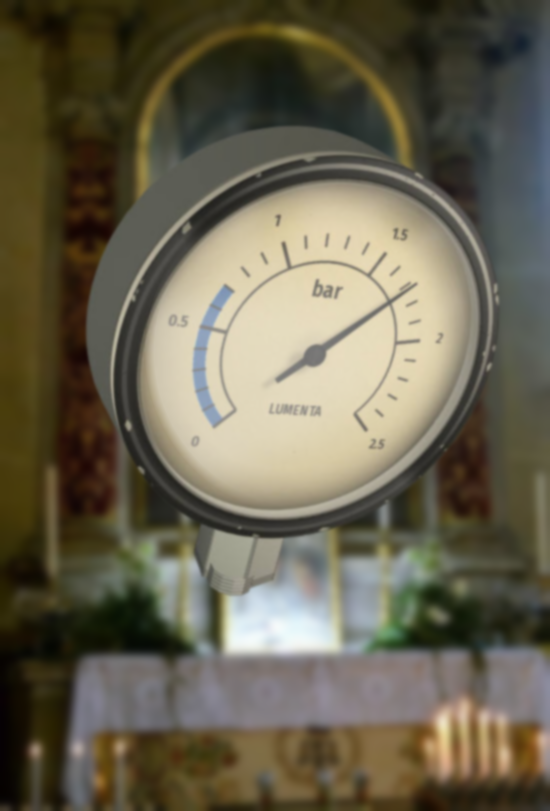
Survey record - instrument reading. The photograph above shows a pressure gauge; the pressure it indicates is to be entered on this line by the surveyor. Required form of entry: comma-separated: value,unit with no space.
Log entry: 1.7,bar
